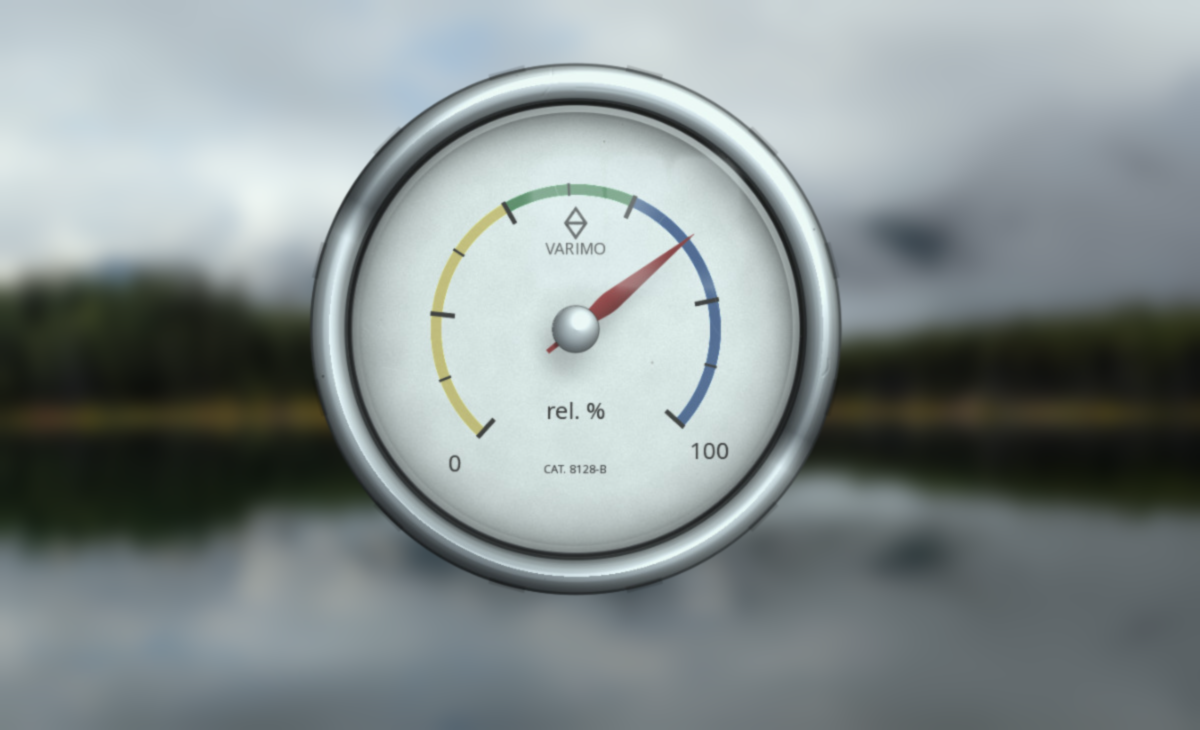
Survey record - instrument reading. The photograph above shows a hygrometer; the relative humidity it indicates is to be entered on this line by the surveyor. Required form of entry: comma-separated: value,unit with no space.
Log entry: 70,%
